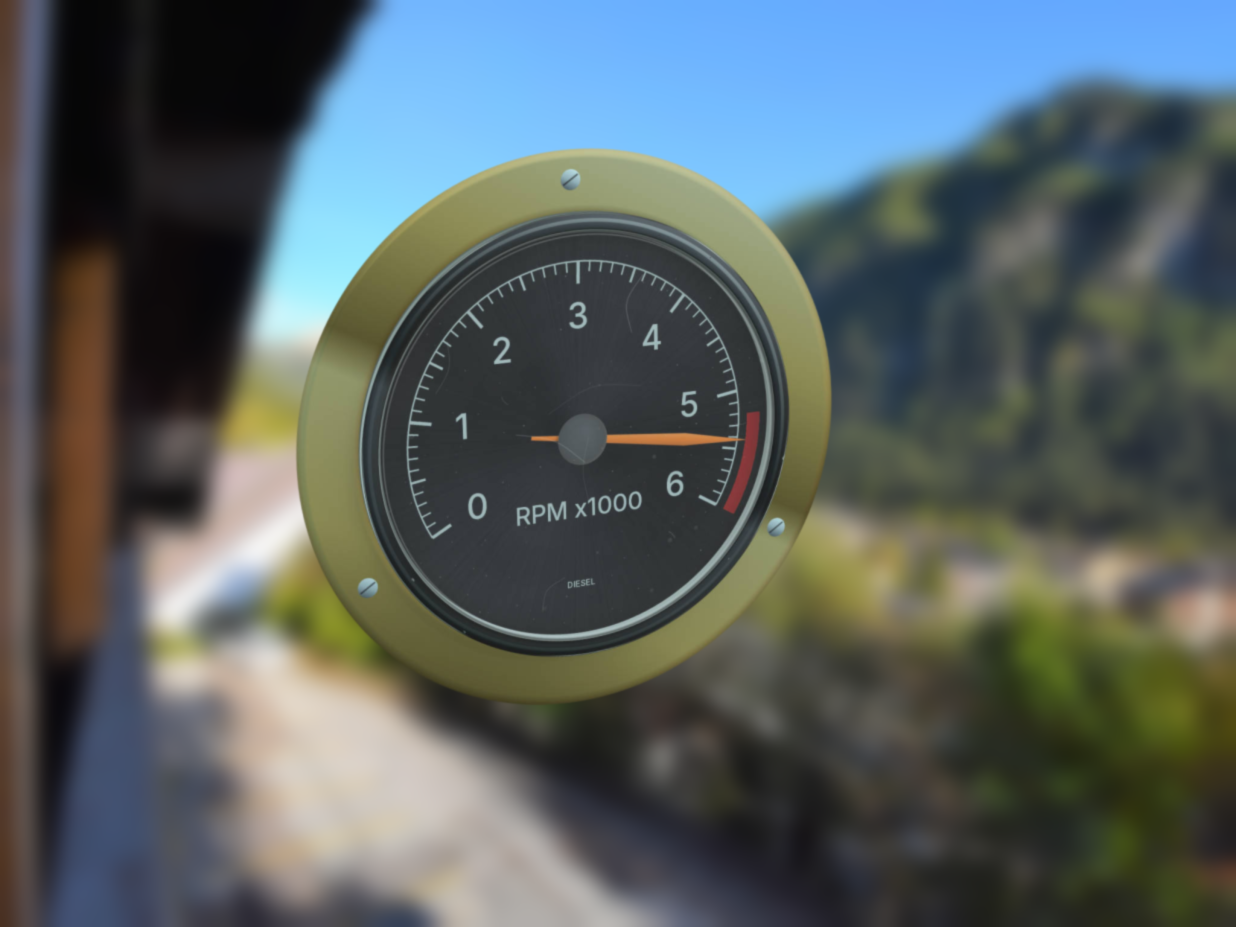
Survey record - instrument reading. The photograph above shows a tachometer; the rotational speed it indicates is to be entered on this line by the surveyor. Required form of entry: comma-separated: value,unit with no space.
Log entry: 5400,rpm
